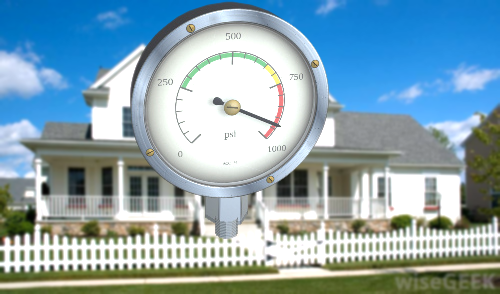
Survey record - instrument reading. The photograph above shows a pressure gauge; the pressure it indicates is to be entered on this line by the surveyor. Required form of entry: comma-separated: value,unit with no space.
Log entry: 925,psi
